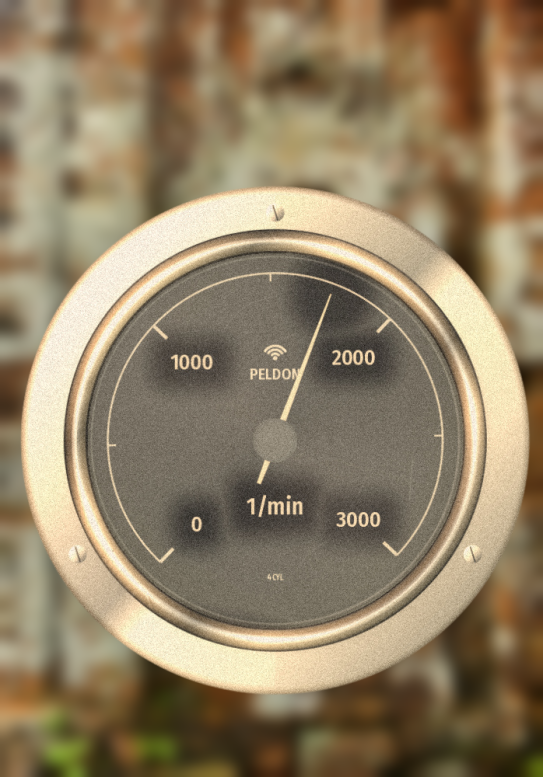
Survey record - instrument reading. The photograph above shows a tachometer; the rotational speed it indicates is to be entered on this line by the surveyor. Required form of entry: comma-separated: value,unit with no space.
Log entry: 1750,rpm
